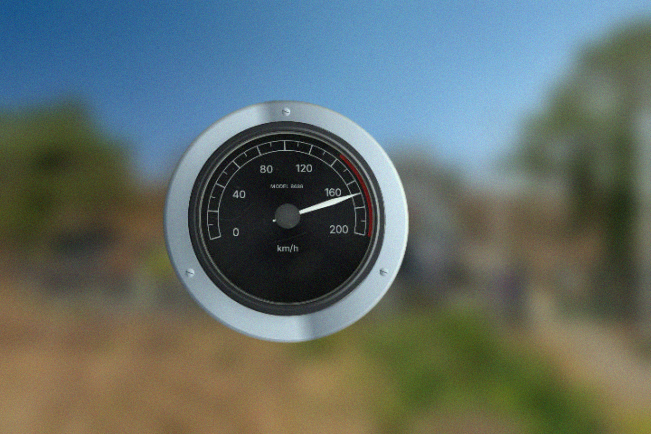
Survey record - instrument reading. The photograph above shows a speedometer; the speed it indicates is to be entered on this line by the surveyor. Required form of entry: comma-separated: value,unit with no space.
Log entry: 170,km/h
